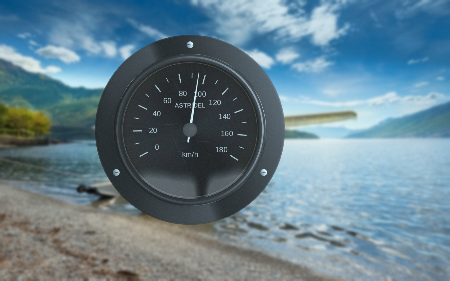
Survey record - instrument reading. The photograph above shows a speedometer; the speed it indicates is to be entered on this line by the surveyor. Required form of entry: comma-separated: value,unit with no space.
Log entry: 95,km/h
